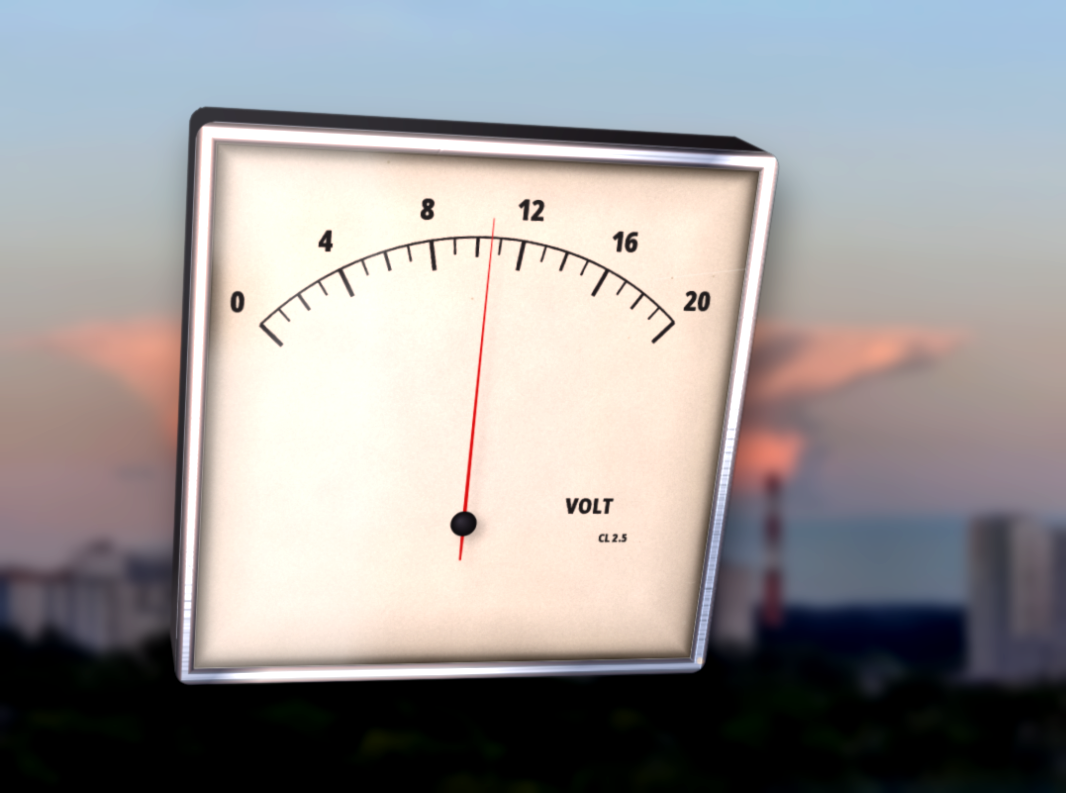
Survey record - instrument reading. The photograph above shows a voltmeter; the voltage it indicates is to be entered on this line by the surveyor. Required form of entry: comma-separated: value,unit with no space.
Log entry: 10.5,V
